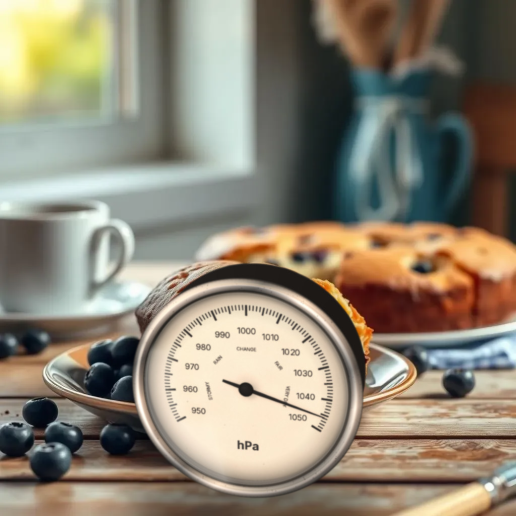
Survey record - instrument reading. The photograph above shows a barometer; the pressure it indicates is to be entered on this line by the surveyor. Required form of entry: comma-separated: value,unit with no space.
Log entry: 1045,hPa
